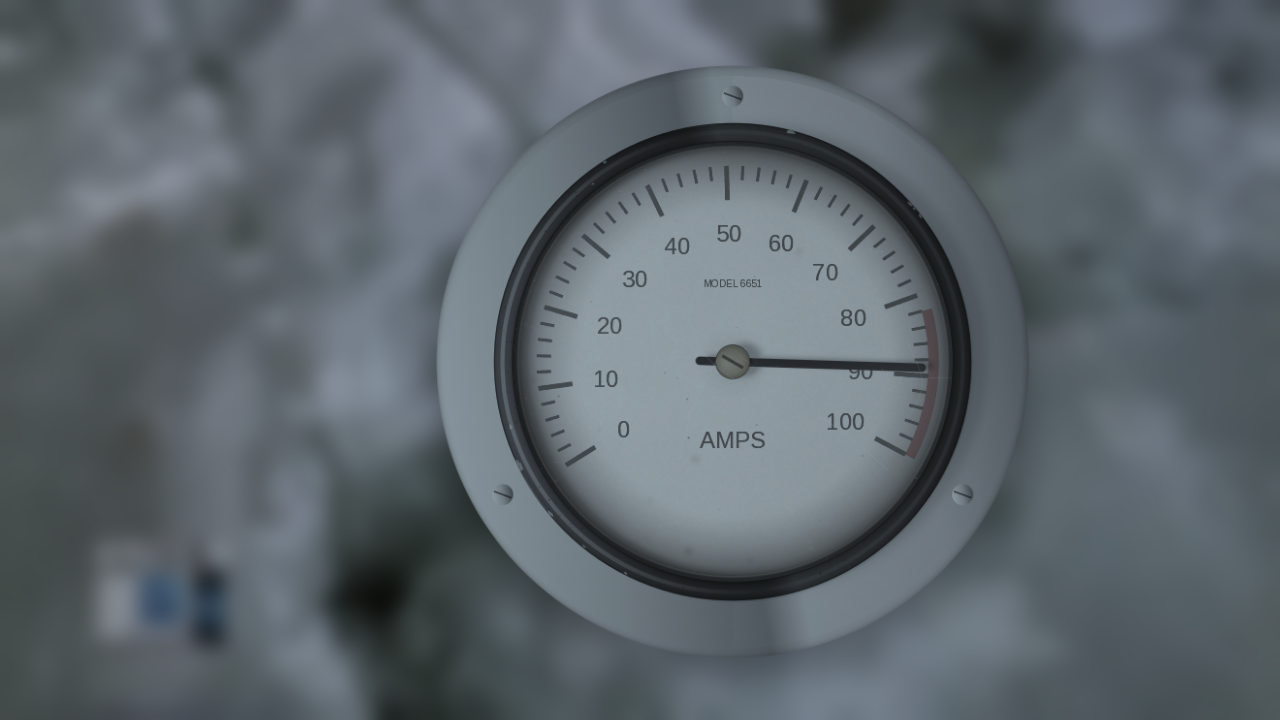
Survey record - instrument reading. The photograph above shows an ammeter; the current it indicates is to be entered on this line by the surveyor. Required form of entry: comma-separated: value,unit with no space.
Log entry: 89,A
